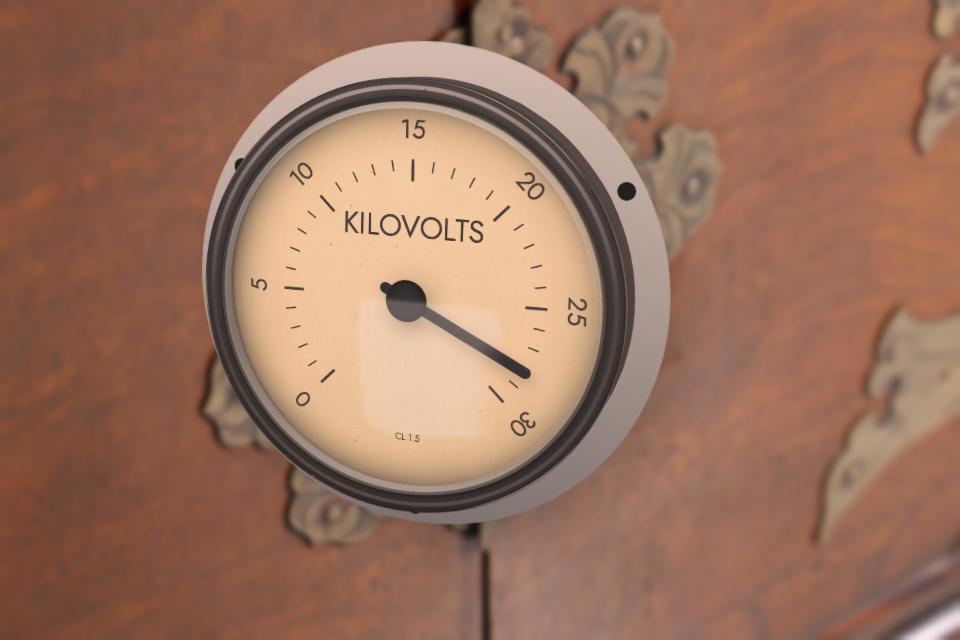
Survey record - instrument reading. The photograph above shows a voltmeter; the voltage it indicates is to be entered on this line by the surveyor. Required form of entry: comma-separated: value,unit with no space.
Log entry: 28,kV
